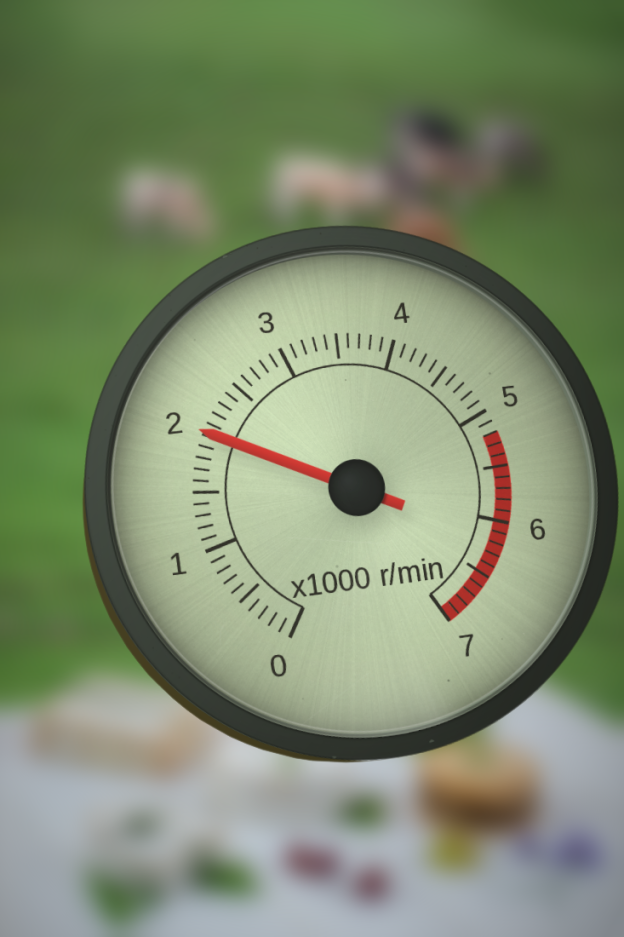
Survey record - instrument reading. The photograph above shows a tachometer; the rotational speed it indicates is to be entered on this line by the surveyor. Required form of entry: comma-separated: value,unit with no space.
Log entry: 2000,rpm
